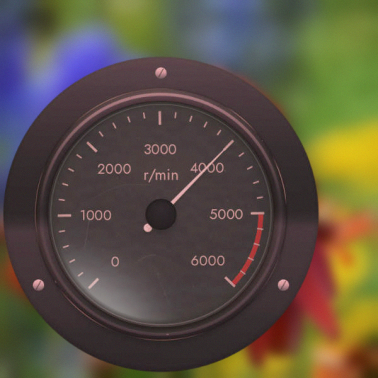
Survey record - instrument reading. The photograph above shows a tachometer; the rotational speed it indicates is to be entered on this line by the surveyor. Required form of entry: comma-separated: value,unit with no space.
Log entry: 4000,rpm
